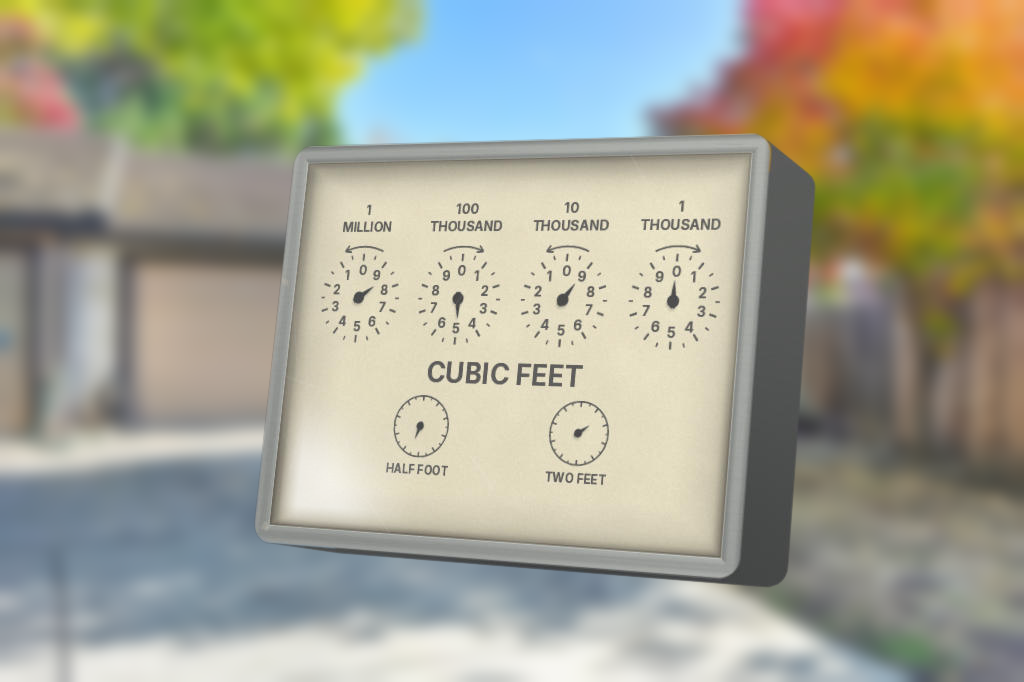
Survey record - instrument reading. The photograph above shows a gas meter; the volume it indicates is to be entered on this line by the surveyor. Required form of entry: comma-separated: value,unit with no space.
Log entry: 849000,ft³
